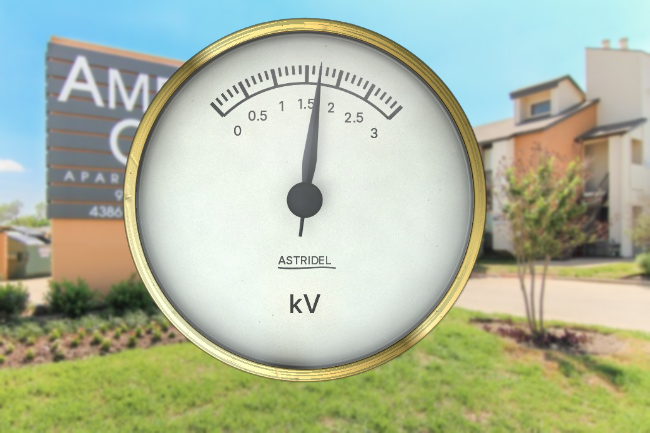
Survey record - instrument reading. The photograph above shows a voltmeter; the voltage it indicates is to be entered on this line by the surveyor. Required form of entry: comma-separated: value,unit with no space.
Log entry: 1.7,kV
